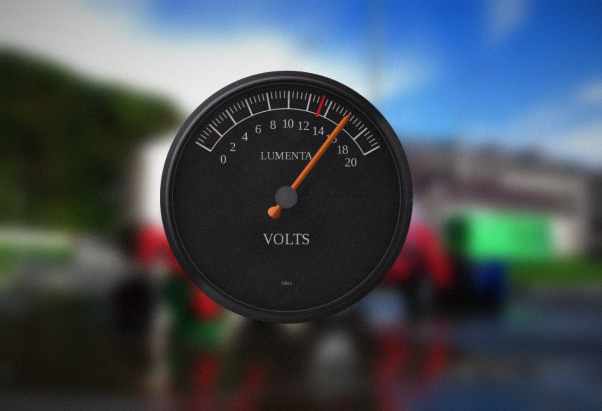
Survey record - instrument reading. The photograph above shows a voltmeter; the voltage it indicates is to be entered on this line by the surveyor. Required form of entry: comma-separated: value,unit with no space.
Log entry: 16,V
